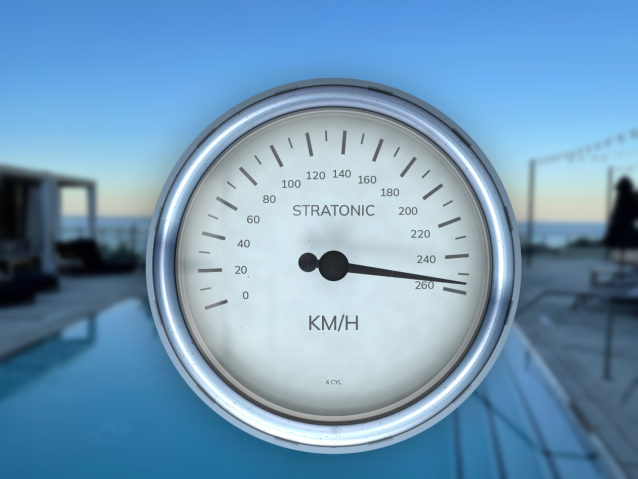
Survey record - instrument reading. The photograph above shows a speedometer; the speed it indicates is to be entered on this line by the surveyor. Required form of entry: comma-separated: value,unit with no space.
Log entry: 255,km/h
